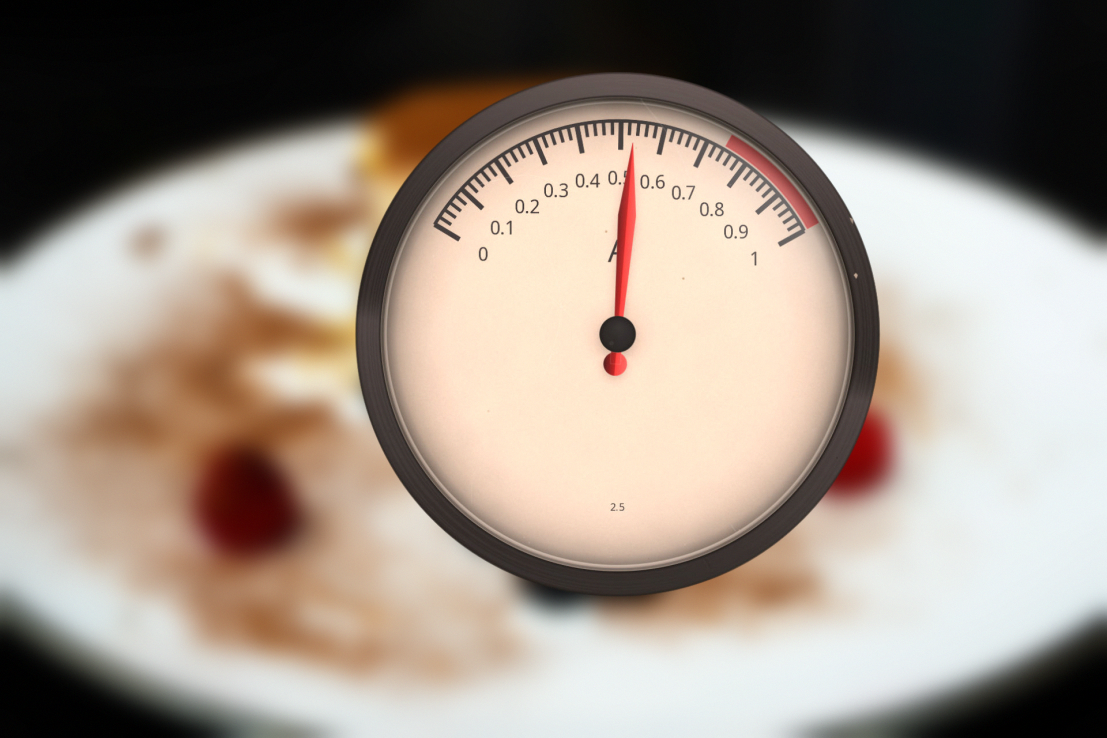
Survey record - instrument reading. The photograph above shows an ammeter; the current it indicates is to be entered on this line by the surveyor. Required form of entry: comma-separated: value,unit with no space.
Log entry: 0.53,A
